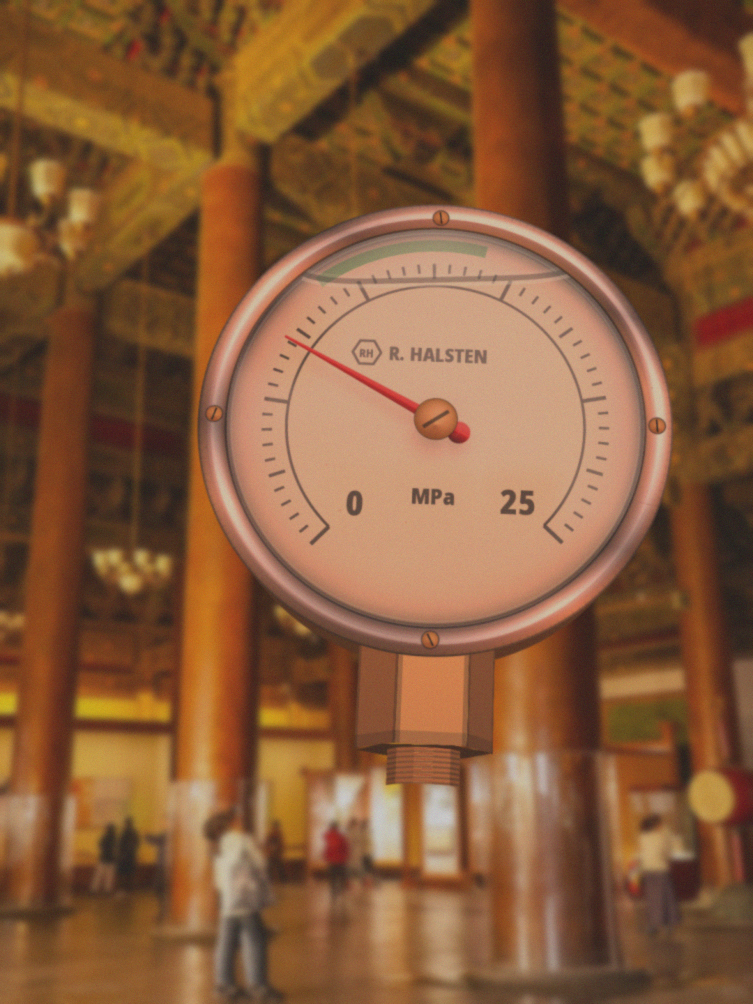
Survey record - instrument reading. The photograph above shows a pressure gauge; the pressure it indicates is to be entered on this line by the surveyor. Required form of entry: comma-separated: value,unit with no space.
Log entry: 7,MPa
